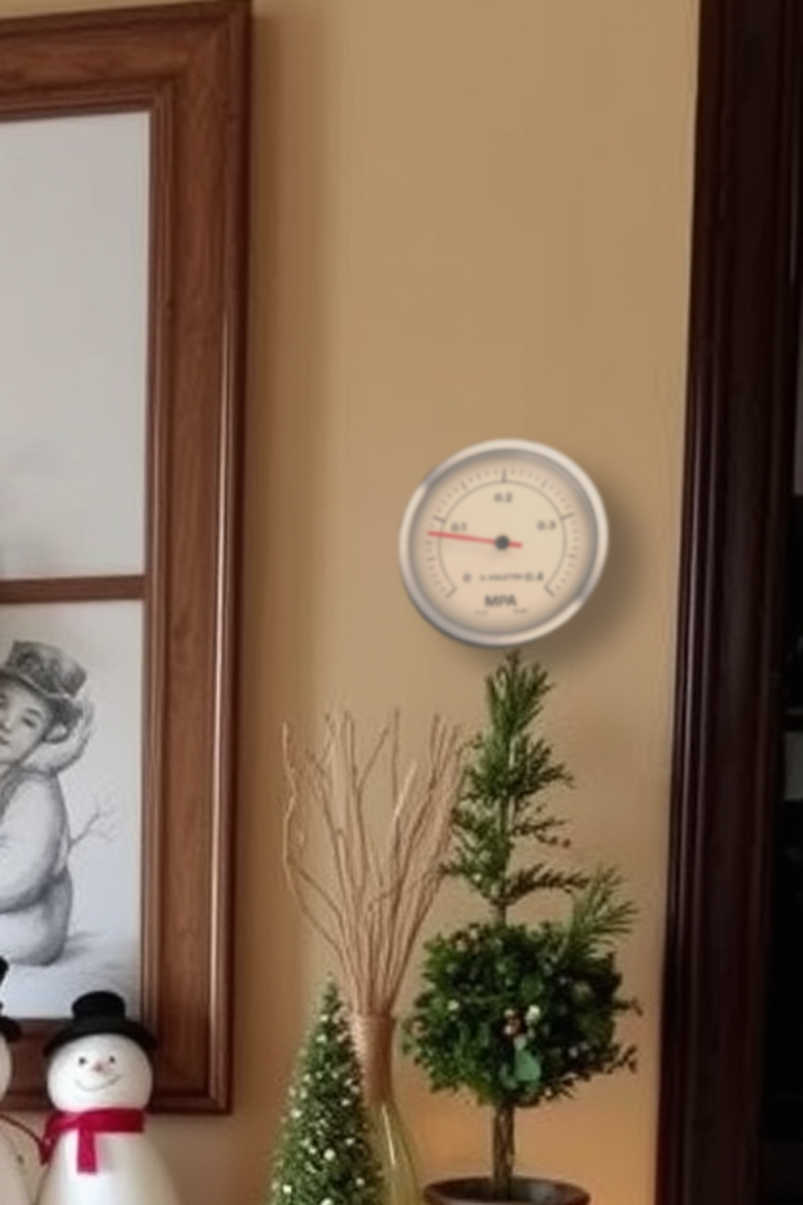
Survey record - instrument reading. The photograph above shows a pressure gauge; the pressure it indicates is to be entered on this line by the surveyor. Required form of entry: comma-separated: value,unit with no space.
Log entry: 0.08,MPa
